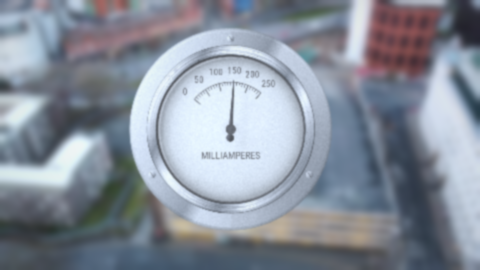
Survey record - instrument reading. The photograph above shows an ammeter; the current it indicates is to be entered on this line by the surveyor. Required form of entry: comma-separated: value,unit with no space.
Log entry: 150,mA
